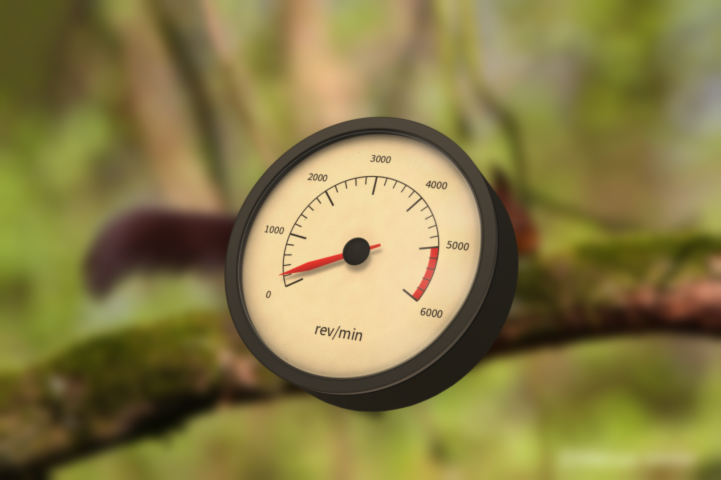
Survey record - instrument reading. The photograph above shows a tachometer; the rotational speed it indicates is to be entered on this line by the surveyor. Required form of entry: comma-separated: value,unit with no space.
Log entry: 200,rpm
